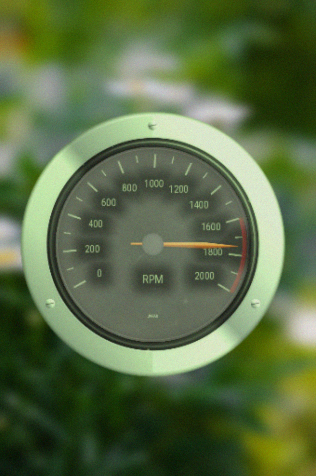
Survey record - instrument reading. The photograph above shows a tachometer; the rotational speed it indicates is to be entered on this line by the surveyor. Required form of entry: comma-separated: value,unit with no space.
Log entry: 1750,rpm
